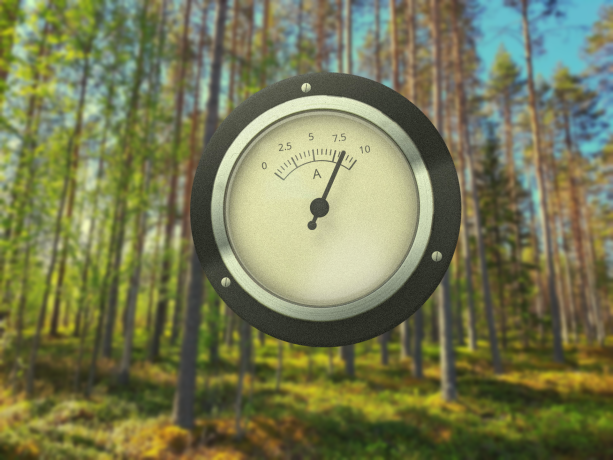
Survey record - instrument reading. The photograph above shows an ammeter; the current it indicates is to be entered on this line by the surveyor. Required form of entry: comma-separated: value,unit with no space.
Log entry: 8.5,A
